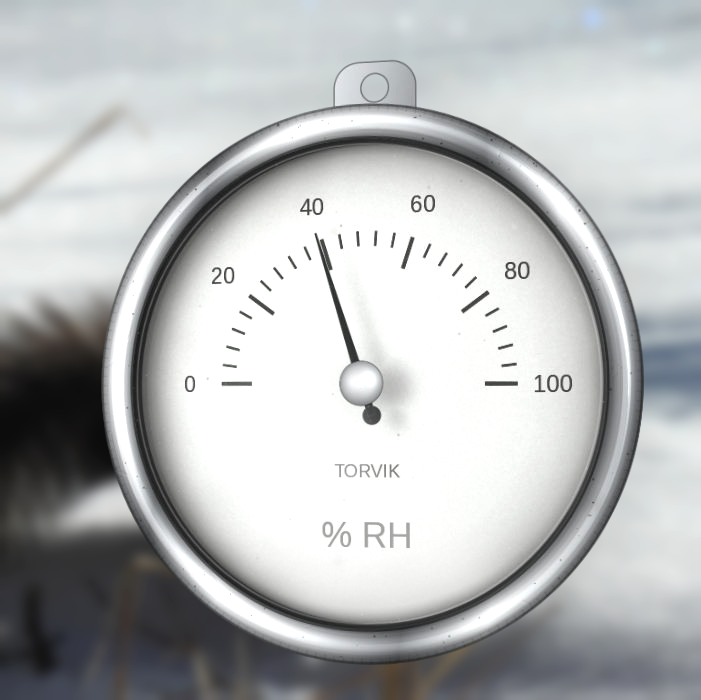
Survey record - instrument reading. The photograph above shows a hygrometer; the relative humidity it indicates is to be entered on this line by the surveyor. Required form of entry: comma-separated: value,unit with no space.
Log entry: 40,%
